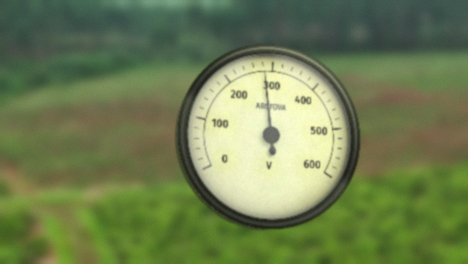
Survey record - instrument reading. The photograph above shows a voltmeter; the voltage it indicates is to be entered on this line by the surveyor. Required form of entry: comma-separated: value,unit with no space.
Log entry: 280,V
